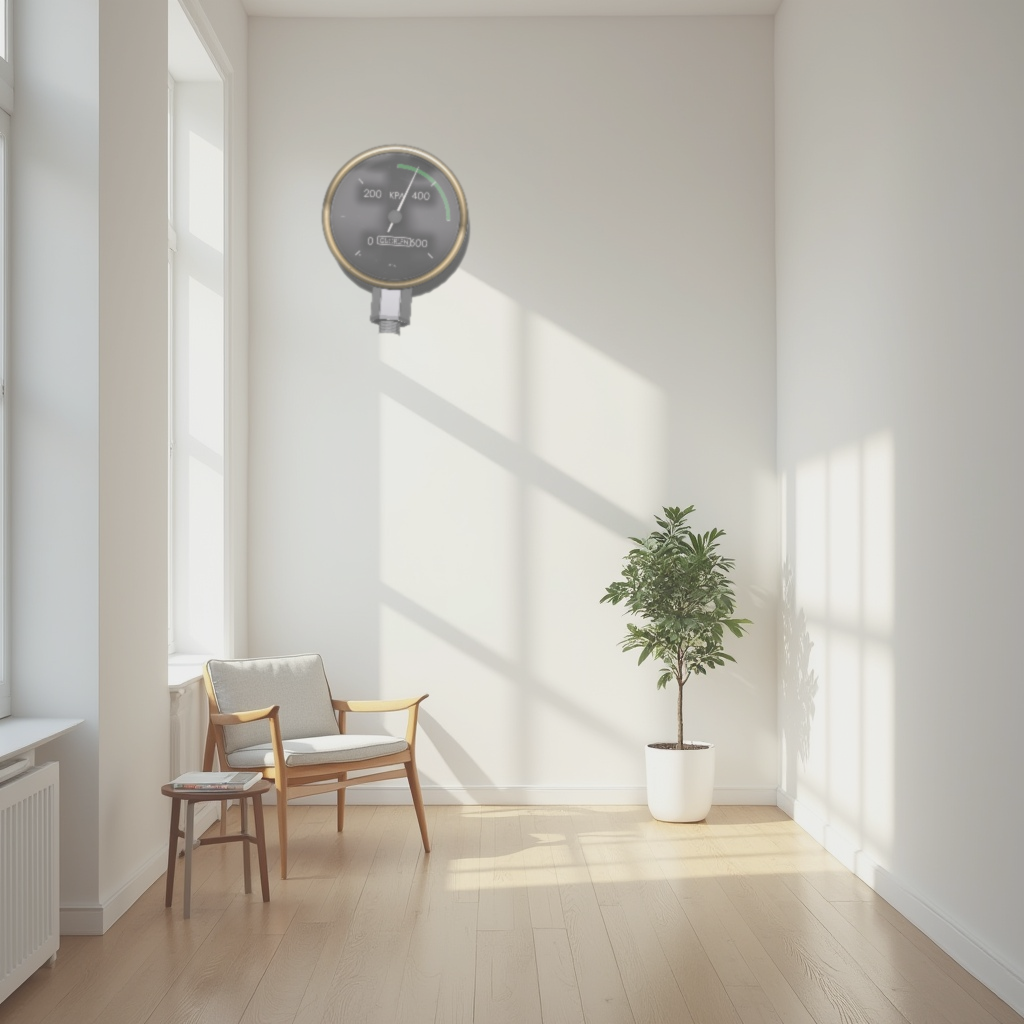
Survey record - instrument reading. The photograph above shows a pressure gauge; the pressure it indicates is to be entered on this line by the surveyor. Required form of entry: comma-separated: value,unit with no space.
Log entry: 350,kPa
